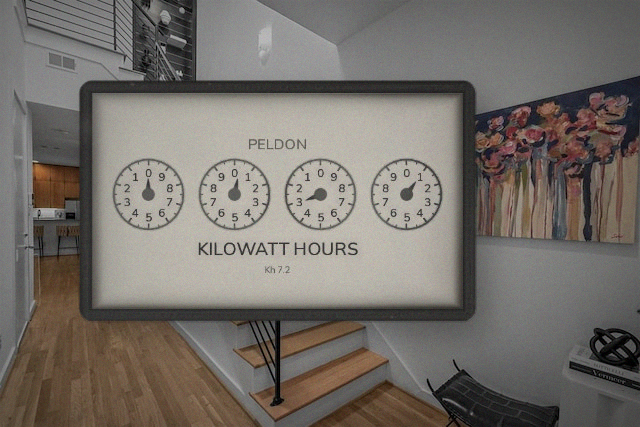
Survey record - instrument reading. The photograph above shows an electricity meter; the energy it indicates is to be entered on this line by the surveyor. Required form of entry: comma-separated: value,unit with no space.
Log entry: 31,kWh
